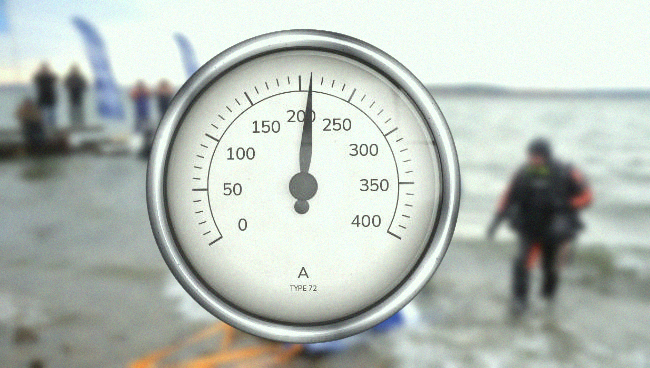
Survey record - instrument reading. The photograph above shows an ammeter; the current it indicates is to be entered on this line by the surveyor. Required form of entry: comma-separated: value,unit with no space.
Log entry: 210,A
